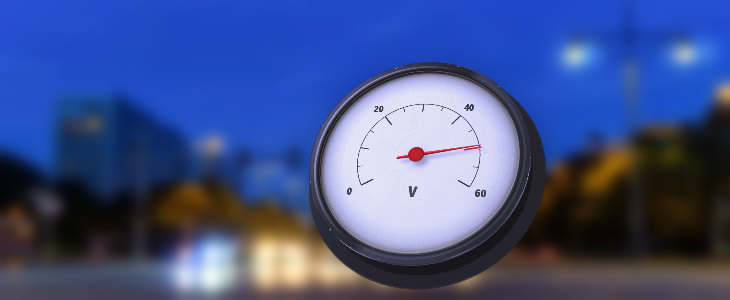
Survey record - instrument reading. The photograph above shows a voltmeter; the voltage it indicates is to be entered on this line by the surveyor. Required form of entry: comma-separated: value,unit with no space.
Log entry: 50,V
